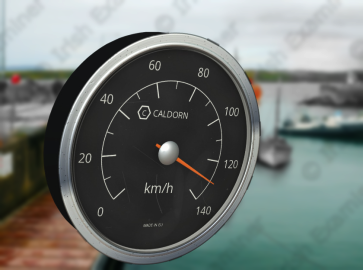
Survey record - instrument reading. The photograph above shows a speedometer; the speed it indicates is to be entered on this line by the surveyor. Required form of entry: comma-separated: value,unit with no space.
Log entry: 130,km/h
